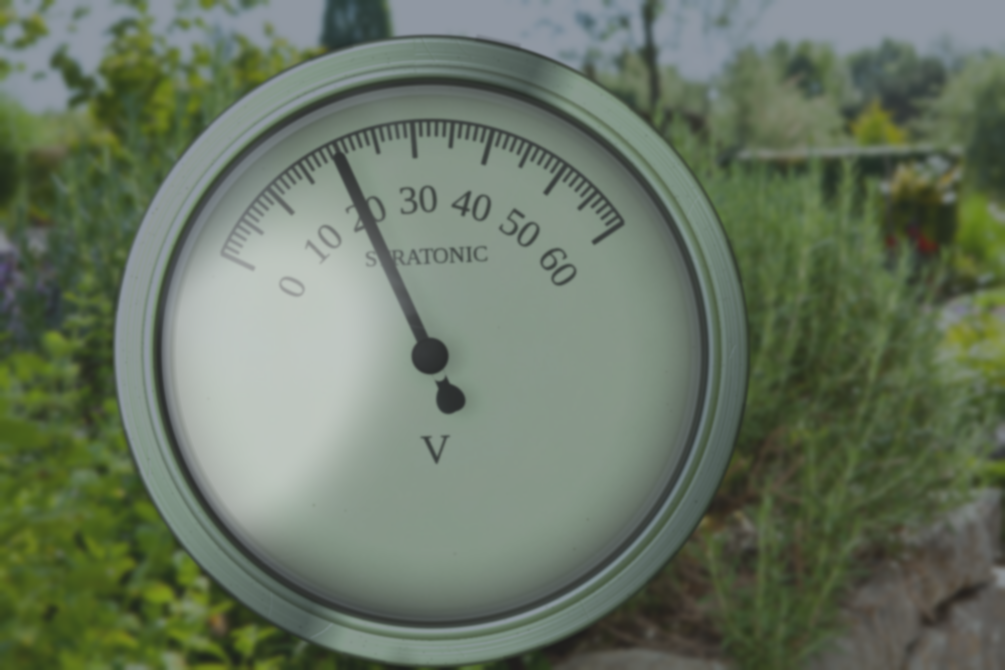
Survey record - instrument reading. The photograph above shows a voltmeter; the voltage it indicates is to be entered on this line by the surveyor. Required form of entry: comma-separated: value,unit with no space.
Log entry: 20,V
